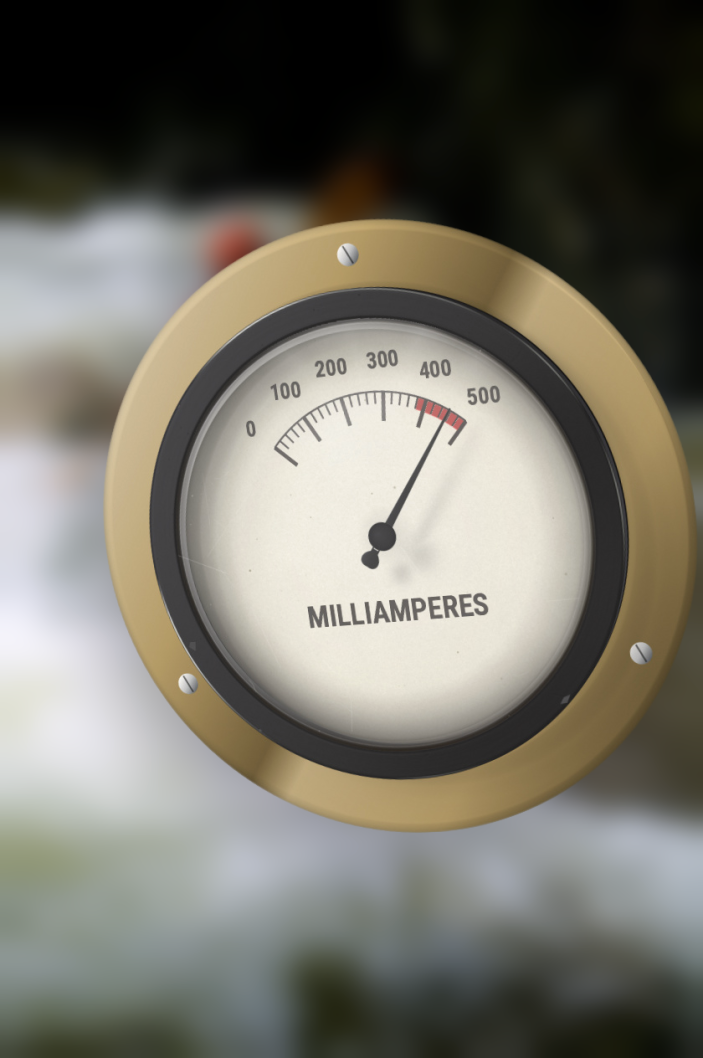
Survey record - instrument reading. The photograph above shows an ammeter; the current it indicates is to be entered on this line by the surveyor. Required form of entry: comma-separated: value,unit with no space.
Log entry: 460,mA
